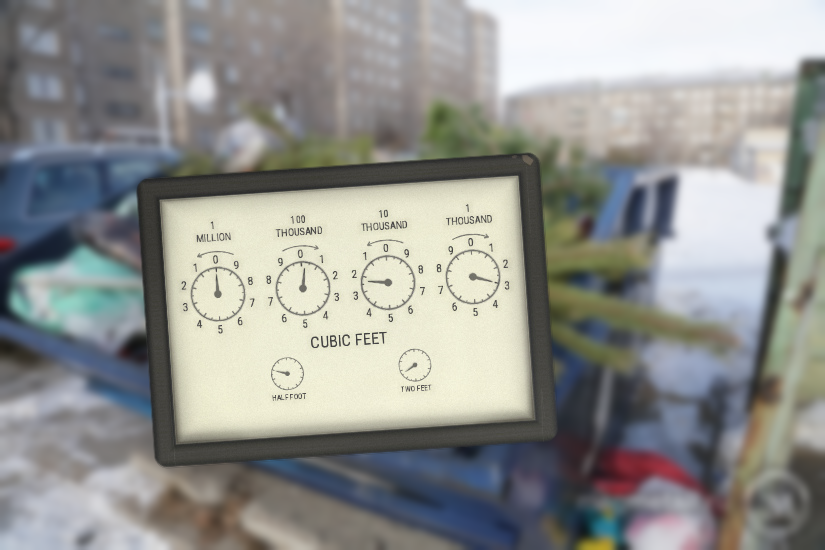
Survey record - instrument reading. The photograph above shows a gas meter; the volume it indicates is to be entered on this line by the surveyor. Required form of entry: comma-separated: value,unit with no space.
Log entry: 2300,ft³
